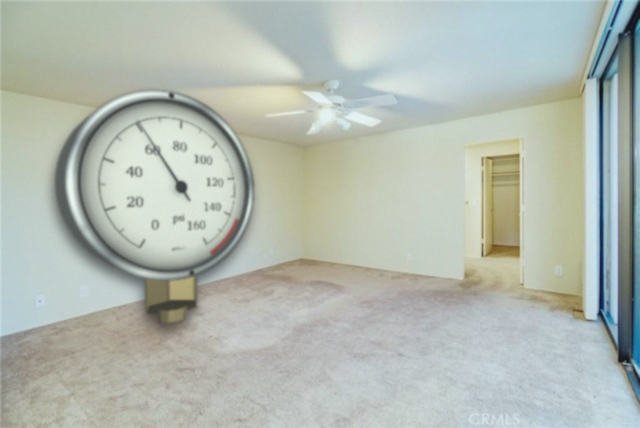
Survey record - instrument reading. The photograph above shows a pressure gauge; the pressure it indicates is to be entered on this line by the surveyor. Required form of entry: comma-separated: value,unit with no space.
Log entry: 60,psi
